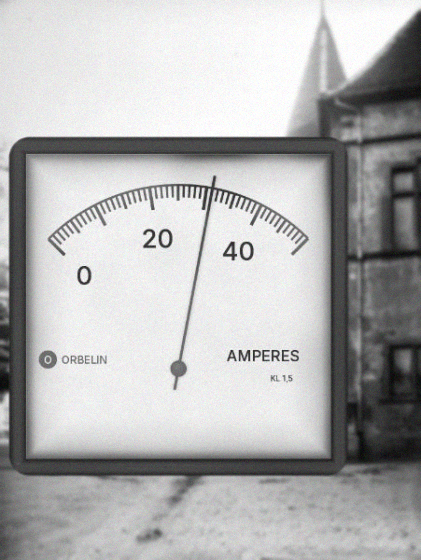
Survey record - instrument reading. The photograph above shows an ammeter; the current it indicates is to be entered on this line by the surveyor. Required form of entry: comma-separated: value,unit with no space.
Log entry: 31,A
